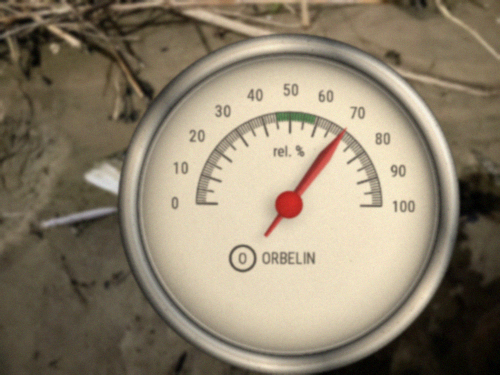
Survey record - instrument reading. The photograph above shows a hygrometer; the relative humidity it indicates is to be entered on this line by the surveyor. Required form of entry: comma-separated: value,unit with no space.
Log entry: 70,%
